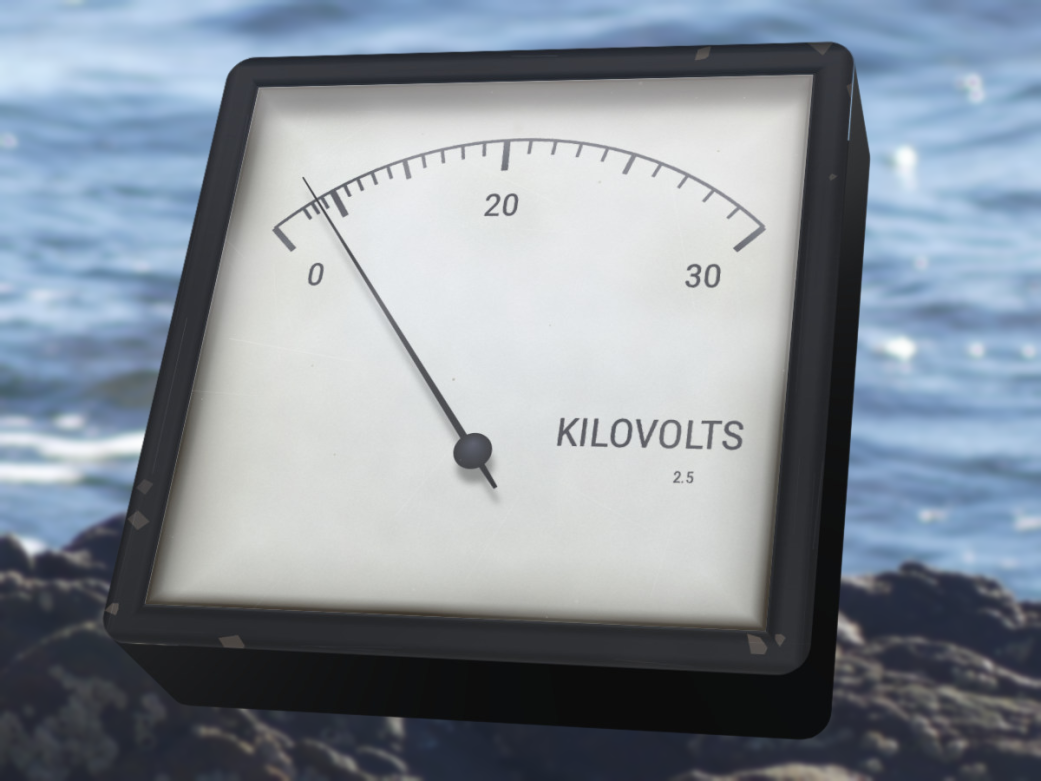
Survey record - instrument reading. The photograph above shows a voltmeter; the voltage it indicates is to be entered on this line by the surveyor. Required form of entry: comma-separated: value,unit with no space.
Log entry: 8.5,kV
